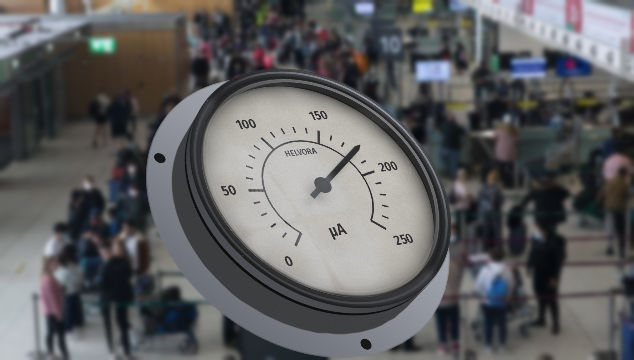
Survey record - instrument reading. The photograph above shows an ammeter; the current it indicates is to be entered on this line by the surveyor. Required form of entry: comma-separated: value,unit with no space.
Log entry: 180,µA
